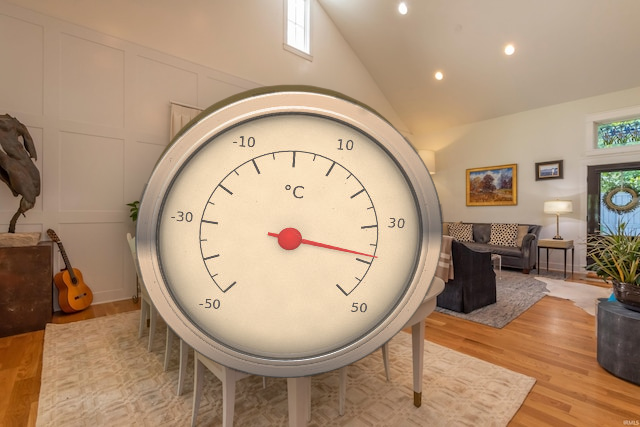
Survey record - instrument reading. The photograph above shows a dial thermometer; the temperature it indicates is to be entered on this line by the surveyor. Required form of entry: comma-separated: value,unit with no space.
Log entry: 37.5,°C
